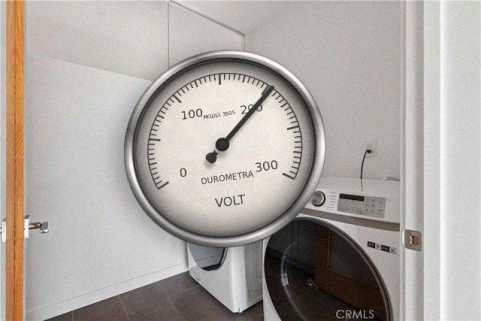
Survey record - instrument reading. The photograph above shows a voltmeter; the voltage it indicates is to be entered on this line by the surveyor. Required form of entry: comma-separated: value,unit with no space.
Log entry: 205,V
